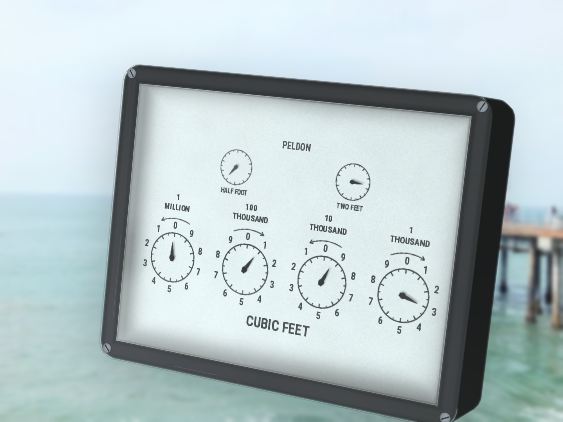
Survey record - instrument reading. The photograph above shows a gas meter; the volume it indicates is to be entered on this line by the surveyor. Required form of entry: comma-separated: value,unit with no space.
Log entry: 9300,ft³
